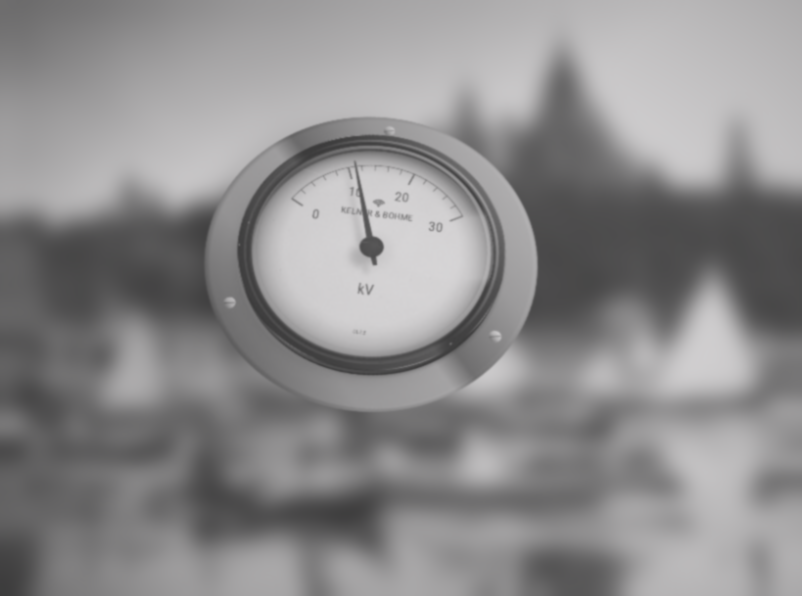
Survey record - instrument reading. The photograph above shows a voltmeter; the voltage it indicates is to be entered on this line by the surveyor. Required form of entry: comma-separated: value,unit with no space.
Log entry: 11,kV
